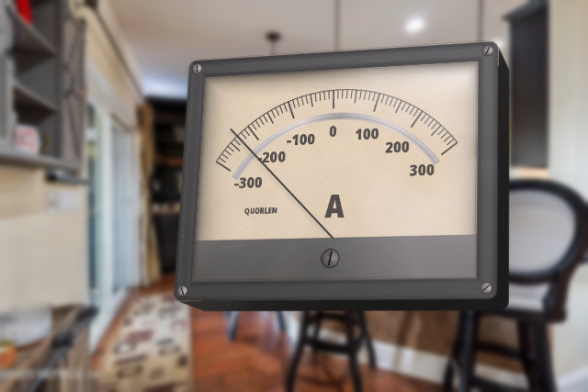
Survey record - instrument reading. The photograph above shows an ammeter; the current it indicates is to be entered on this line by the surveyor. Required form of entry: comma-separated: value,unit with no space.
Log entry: -230,A
